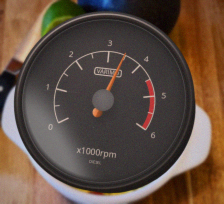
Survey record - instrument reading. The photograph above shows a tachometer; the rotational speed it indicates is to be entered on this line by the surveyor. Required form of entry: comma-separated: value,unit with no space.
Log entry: 3500,rpm
